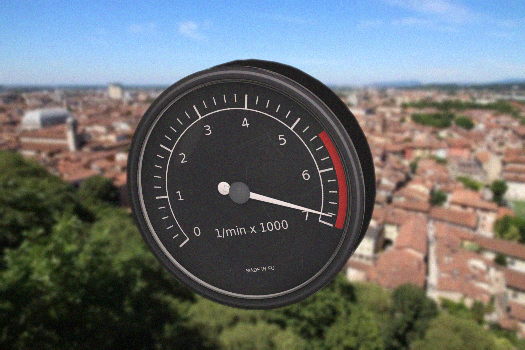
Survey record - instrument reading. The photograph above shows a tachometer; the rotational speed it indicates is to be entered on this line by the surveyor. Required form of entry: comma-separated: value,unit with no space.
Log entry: 6800,rpm
